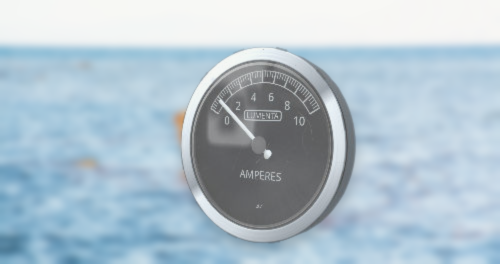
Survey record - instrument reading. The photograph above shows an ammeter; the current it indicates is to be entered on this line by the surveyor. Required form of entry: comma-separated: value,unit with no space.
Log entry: 1,A
